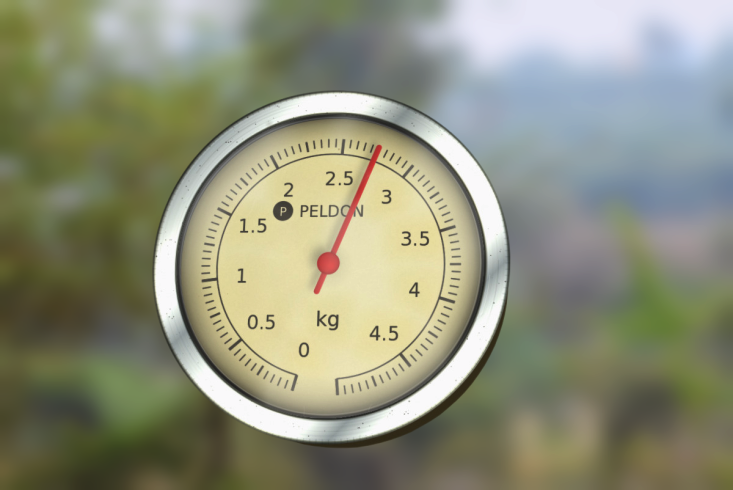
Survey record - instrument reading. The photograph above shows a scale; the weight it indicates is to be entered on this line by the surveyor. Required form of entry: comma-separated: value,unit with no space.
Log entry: 2.75,kg
